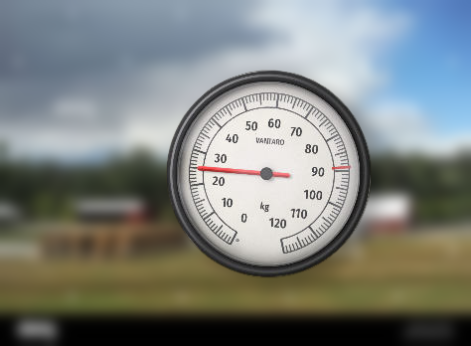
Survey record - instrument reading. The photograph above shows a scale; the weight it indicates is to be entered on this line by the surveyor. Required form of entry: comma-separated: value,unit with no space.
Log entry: 25,kg
